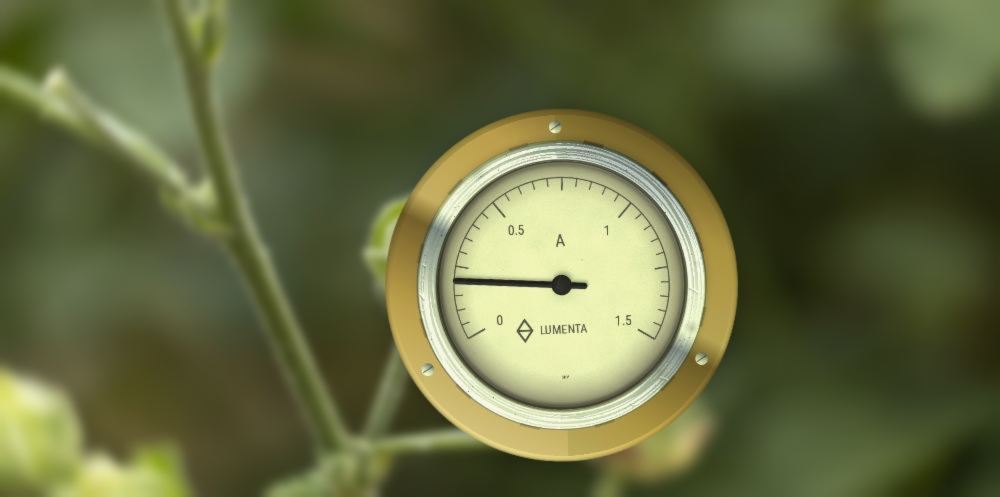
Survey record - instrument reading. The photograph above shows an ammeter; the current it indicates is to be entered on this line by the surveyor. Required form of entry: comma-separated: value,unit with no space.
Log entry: 0.2,A
